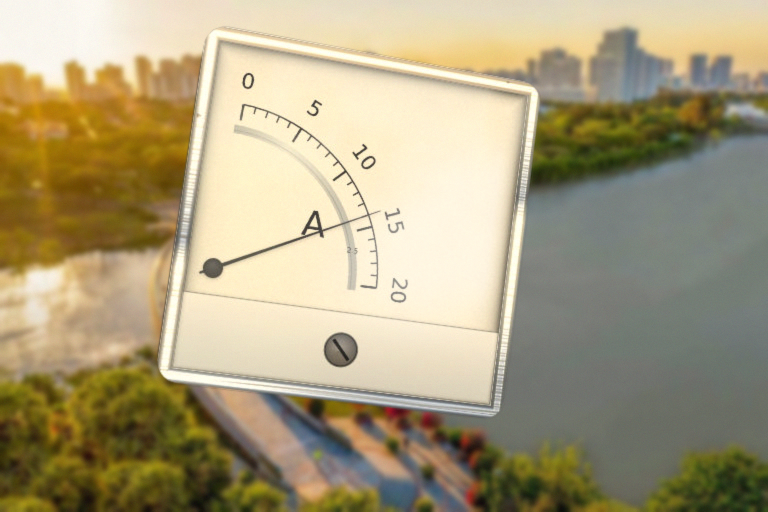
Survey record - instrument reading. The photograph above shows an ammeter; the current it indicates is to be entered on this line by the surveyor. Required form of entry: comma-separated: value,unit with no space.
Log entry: 14,A
